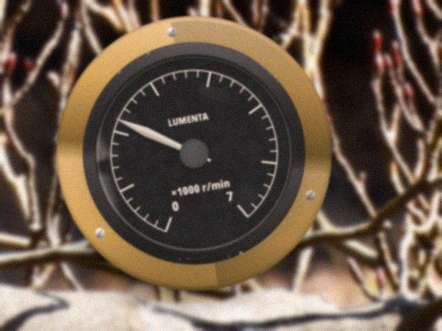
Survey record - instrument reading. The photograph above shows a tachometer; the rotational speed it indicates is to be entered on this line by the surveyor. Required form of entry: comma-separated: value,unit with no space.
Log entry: 2200,rpm
